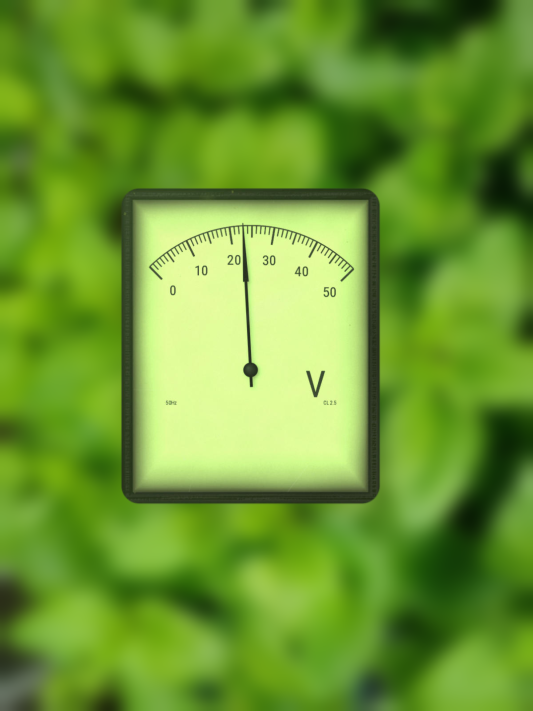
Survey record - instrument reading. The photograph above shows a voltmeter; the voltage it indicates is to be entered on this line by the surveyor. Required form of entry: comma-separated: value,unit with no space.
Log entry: 23,V
